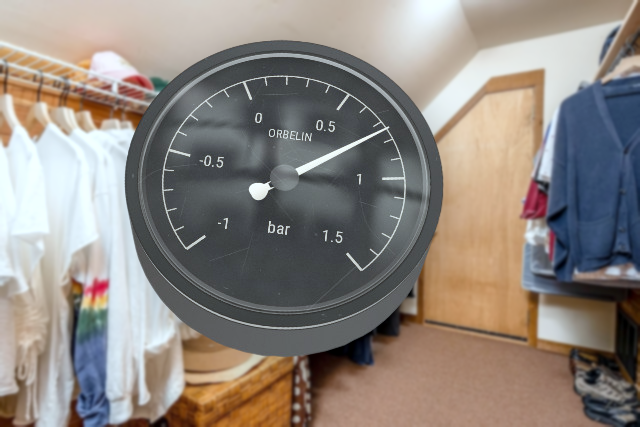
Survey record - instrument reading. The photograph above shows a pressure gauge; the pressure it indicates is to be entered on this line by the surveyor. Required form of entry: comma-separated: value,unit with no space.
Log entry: 0.75,bar
